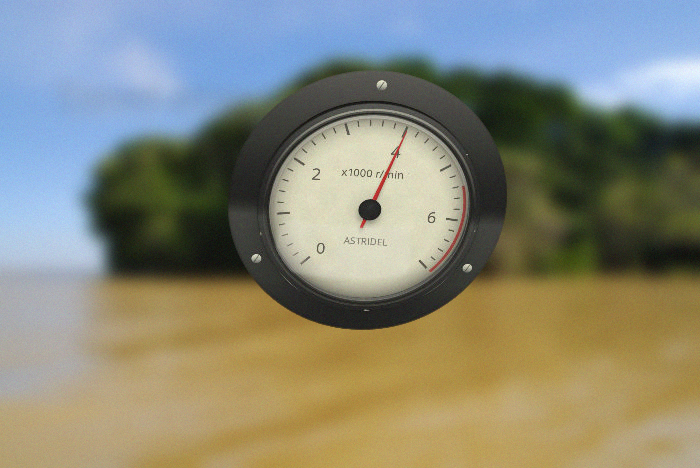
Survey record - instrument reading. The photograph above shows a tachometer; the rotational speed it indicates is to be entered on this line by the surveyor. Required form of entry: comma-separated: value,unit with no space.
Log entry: 4000,rpm
